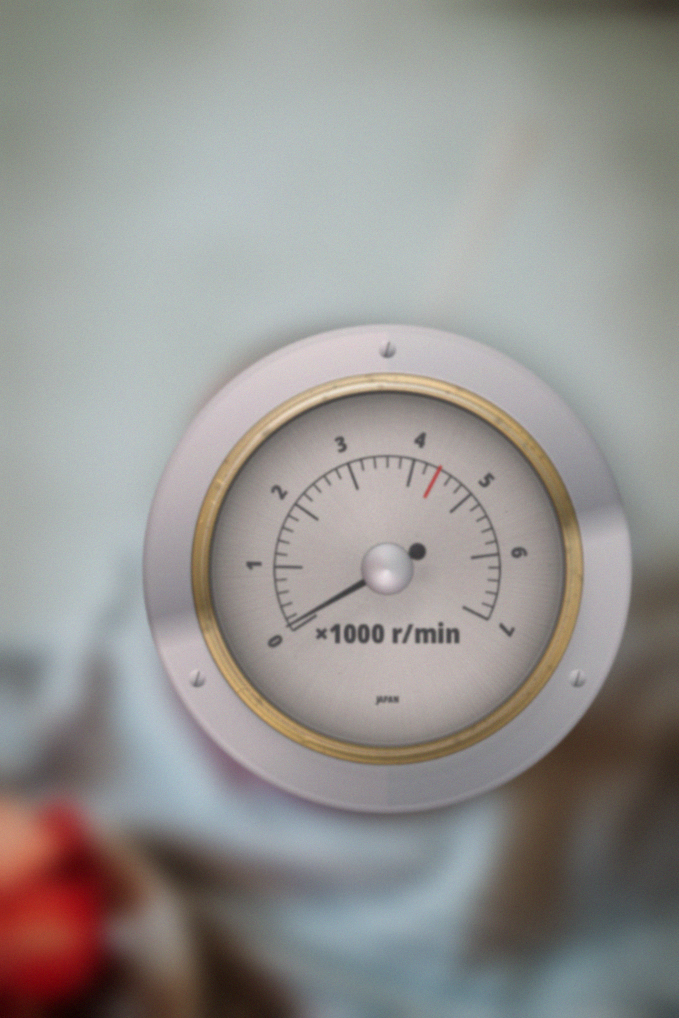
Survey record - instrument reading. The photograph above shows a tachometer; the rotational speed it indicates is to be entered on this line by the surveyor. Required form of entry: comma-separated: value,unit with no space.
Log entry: 100,rpm
